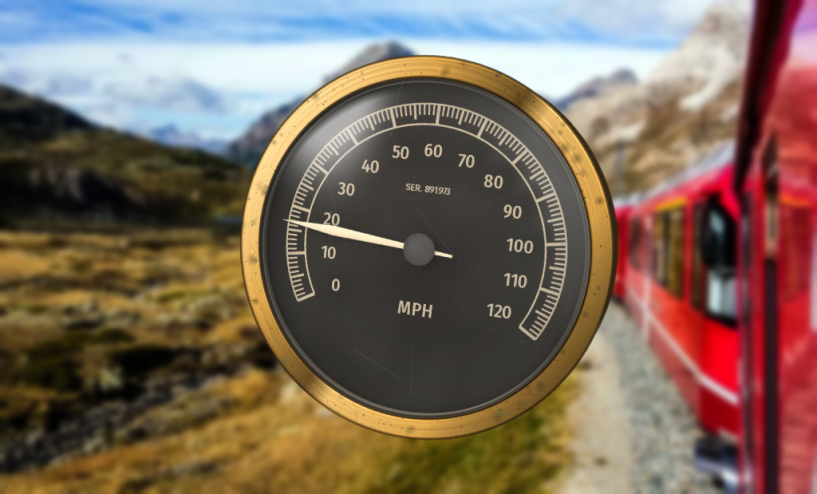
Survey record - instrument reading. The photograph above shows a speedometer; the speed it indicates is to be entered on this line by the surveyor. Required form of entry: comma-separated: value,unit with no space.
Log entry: 17,mph
